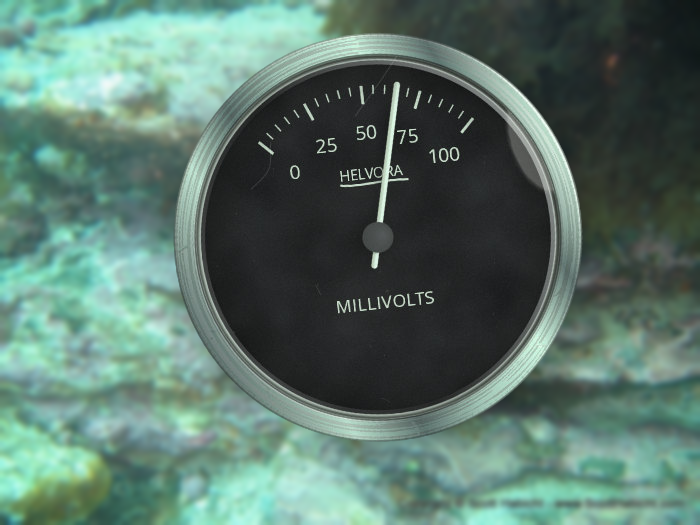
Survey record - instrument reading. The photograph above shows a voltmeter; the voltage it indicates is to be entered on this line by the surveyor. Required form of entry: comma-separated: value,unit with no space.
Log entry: 65,mV
